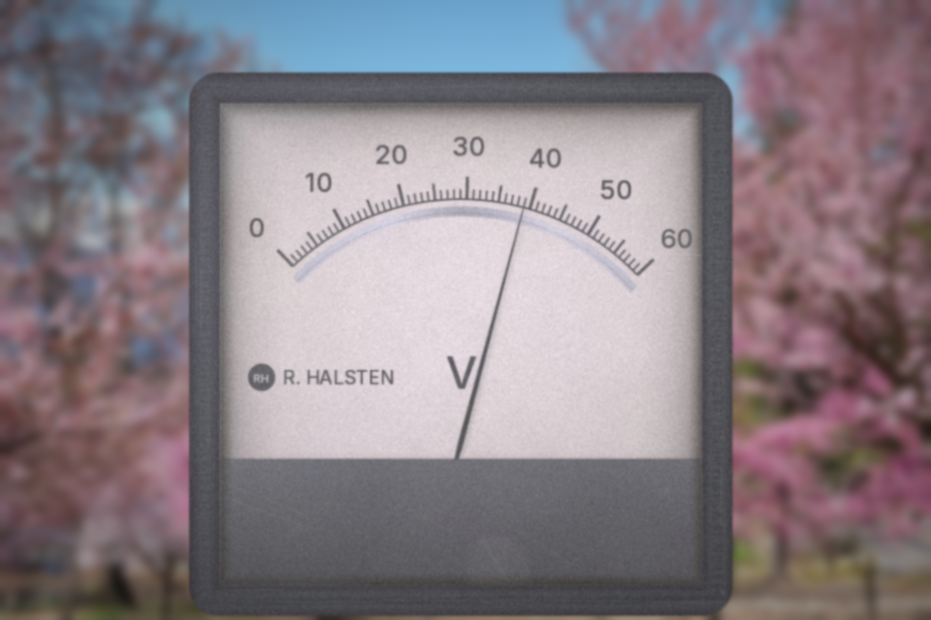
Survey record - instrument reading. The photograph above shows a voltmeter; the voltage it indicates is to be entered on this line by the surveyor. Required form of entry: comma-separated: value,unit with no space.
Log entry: 39,V
